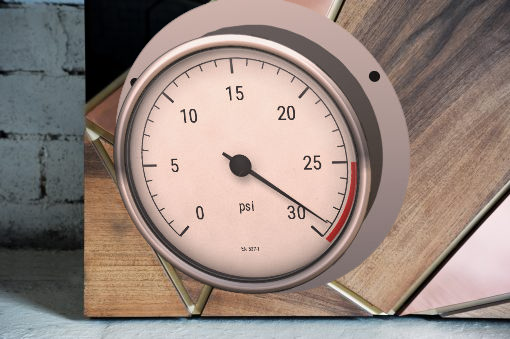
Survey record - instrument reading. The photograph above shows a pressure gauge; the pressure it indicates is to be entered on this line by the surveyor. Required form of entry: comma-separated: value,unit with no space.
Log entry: 29,psi
